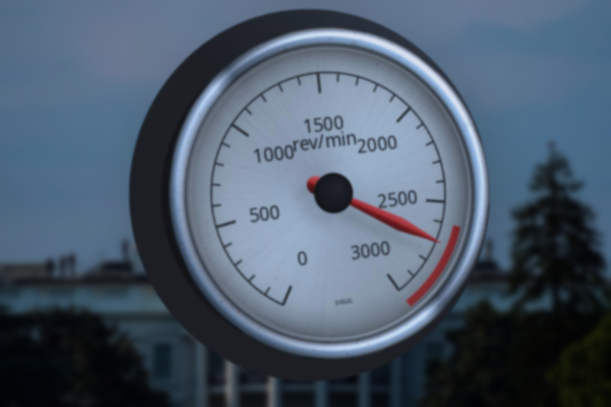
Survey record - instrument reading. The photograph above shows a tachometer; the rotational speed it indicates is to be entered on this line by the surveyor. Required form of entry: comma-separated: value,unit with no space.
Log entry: 2700,rpm
